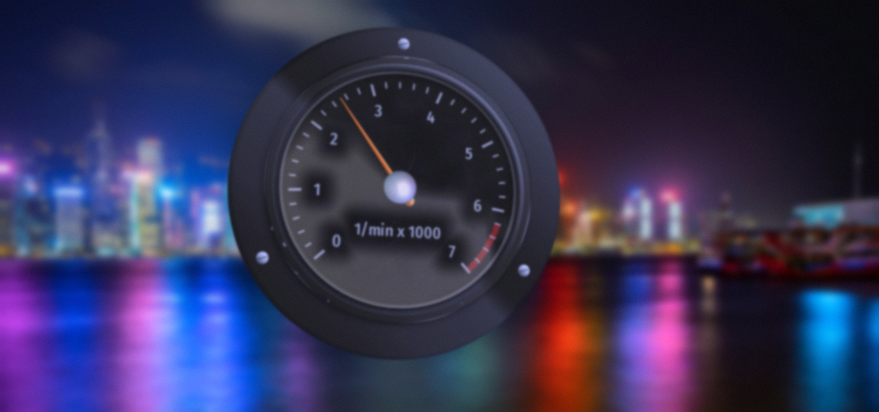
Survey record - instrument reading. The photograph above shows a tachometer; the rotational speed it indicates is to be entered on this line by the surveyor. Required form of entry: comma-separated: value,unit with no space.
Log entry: 2500,rpm
